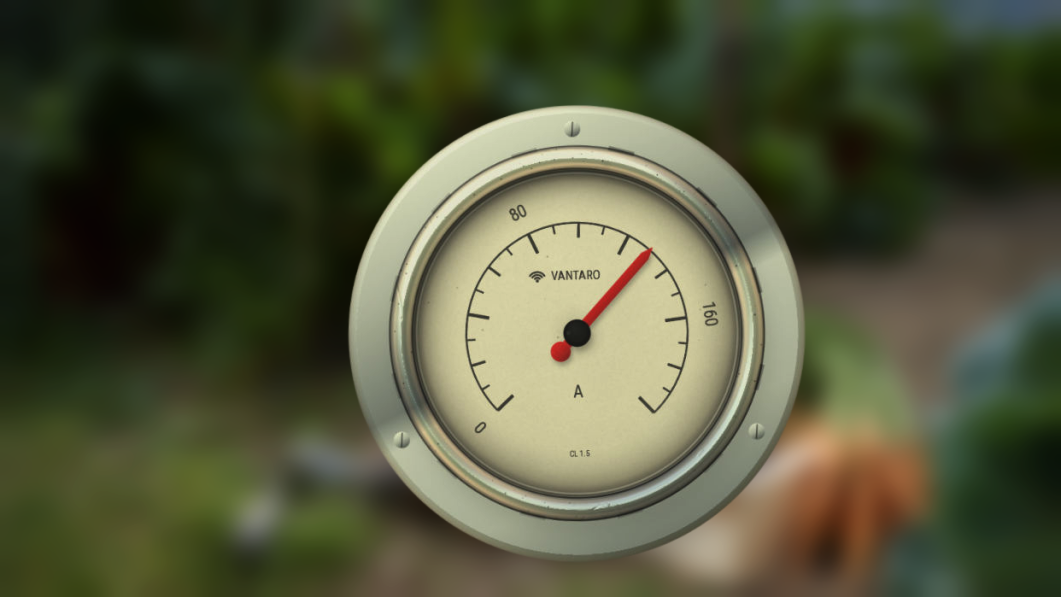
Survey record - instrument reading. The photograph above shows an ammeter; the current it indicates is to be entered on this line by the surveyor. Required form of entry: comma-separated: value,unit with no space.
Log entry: 130,A
